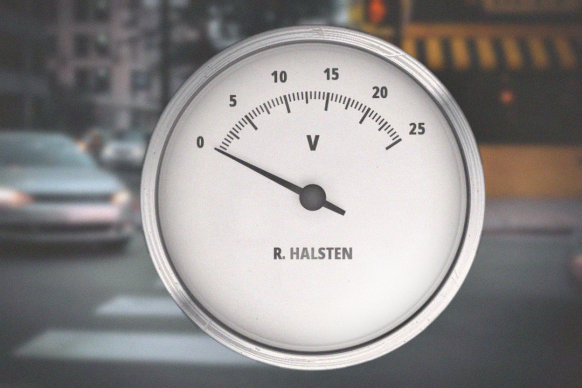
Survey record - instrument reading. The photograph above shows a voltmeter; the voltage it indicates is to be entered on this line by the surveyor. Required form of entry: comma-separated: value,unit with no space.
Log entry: 0,V
